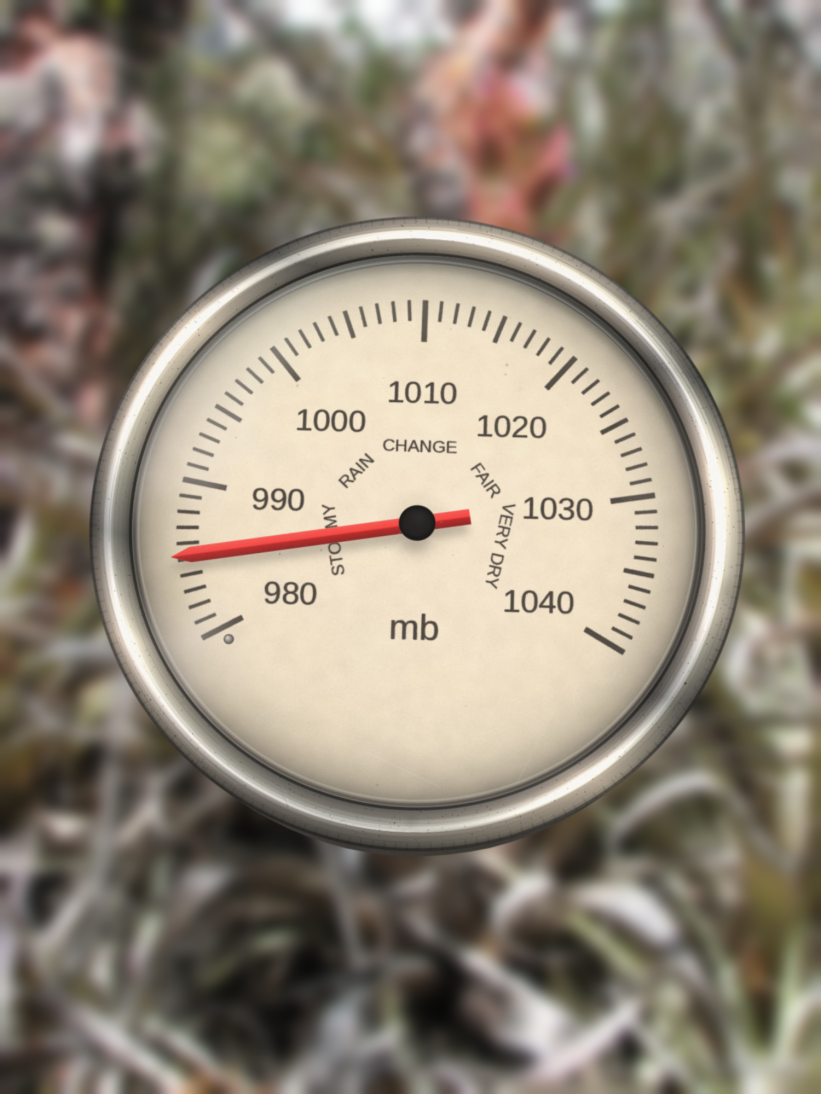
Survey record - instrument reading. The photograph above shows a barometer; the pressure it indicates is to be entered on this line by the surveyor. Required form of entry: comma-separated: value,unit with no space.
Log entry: 985,mbar
